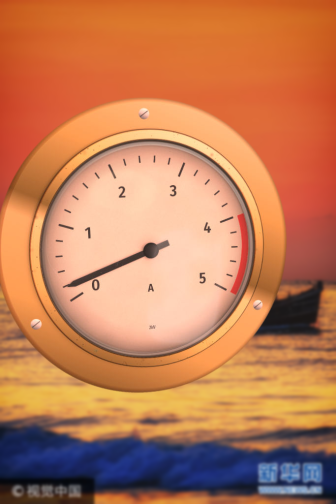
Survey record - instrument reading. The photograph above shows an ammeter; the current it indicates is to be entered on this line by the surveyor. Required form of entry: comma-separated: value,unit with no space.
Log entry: 0.2,A
